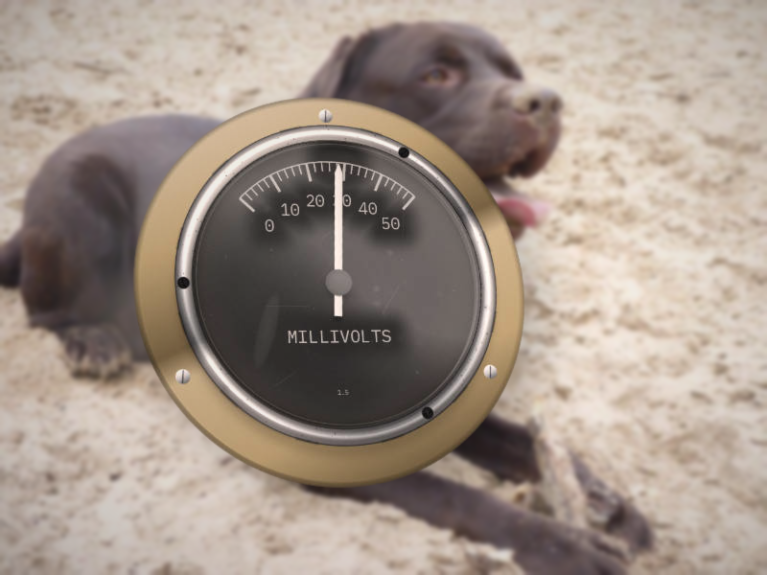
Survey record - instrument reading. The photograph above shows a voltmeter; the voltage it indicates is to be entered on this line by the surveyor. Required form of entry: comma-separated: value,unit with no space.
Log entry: 28,mV
